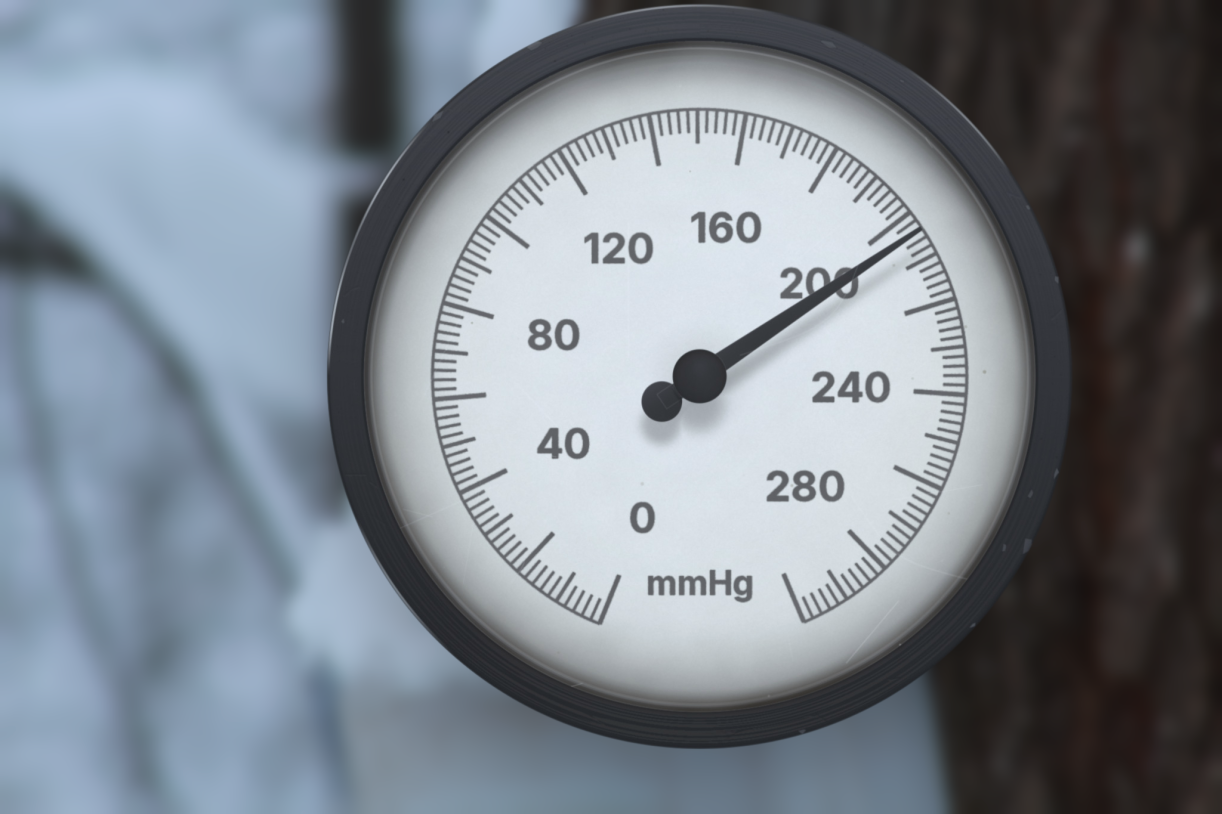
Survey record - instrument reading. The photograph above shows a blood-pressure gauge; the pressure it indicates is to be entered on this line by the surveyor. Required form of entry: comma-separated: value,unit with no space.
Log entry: 204,mmHg
